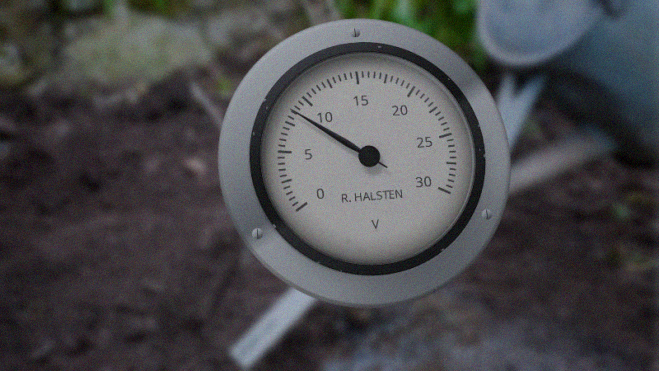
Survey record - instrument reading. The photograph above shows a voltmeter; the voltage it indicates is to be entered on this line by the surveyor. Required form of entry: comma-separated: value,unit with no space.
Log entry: 8.5,V
